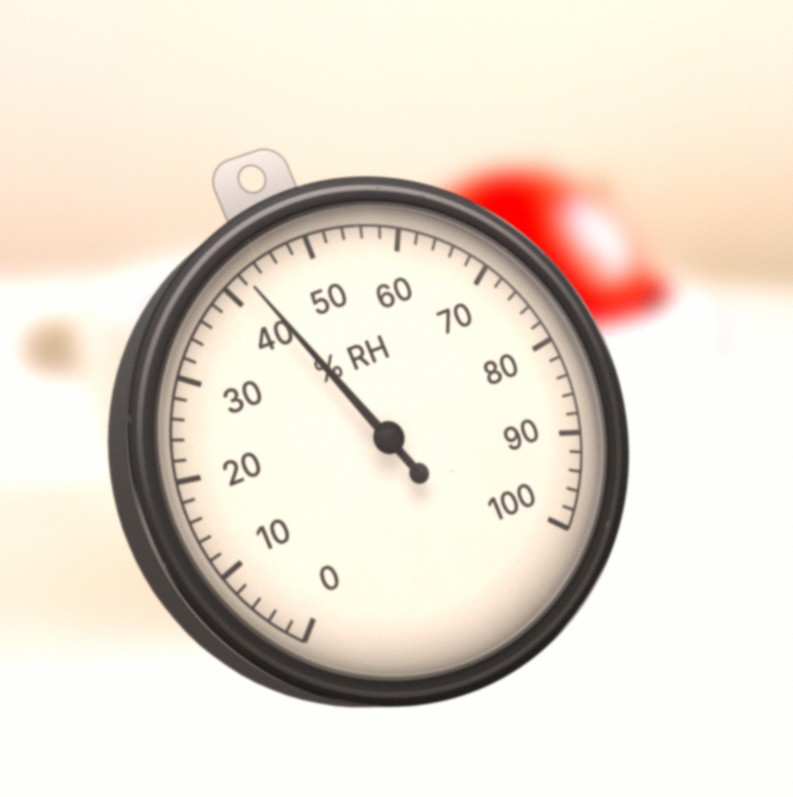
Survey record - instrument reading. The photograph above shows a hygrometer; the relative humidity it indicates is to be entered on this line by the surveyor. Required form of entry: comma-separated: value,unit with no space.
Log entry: 42,%
